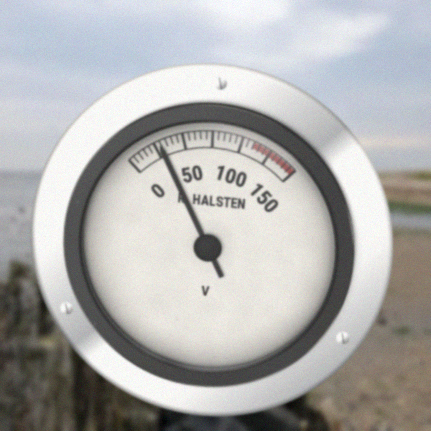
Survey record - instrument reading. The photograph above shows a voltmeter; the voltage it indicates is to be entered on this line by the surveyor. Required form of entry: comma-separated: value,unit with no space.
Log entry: 30,V
